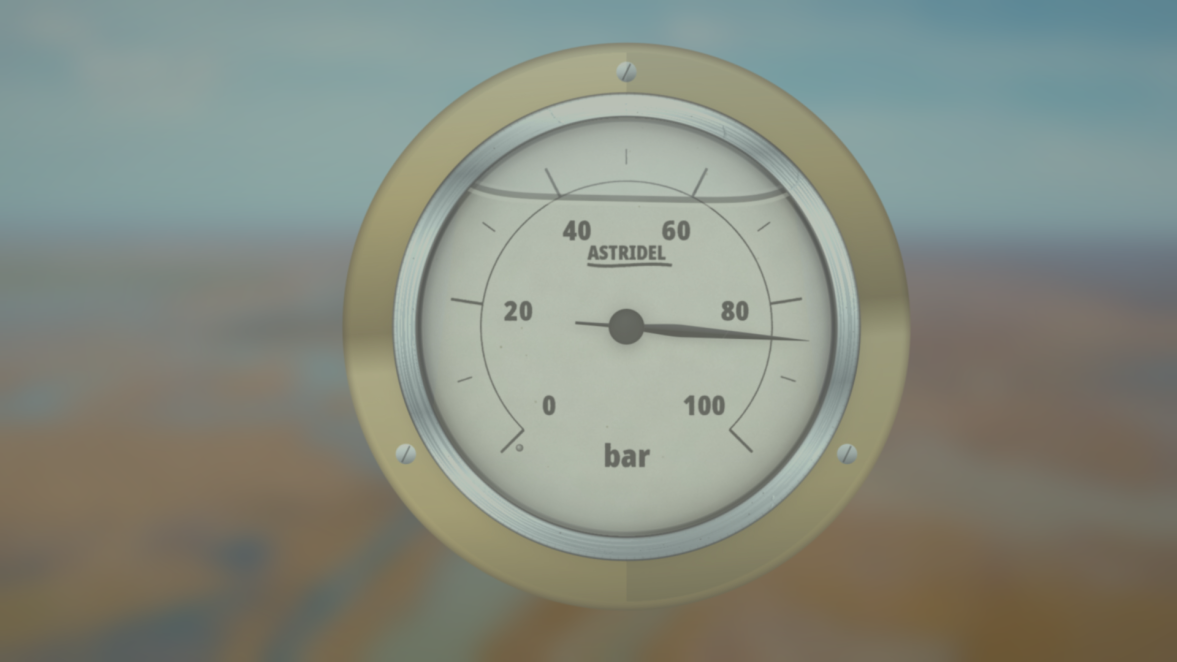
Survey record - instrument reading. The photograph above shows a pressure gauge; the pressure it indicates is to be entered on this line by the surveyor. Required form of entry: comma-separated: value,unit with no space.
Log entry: 85,bar
